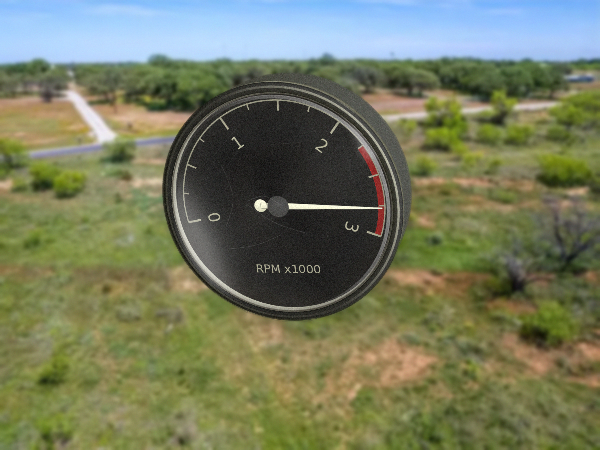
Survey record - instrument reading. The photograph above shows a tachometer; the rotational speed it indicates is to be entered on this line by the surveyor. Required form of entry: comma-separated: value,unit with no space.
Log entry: 2750,rpm
